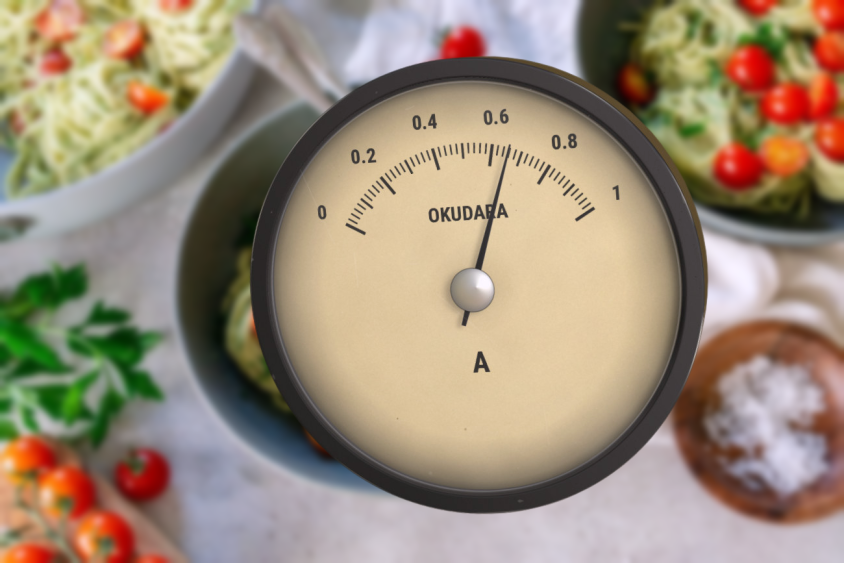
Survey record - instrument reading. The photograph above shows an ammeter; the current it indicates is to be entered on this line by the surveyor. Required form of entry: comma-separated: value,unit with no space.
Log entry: 0.66,A
